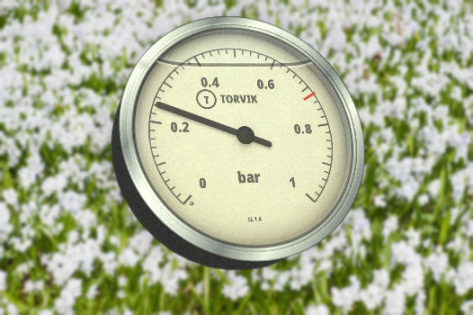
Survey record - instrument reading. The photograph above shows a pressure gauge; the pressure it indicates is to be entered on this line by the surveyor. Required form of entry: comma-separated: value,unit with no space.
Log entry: 0.24,bar
